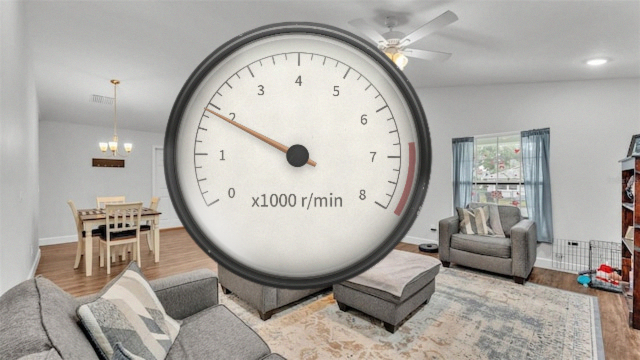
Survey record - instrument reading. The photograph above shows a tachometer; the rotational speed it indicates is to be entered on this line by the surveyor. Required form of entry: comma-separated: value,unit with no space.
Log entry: 1875,rpm
